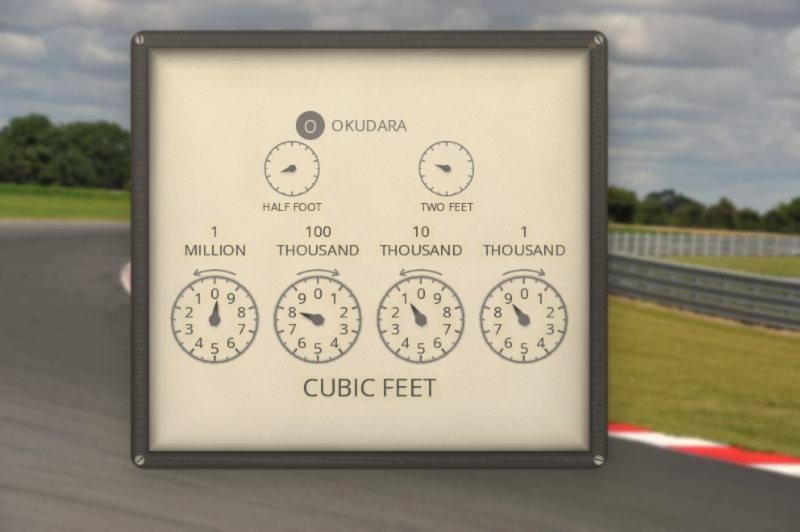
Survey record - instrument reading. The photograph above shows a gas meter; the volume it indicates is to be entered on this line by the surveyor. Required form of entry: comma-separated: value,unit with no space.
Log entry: 980900,ft³
